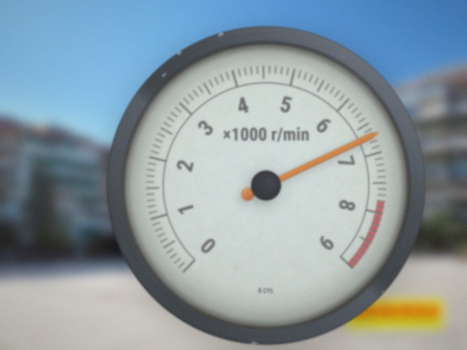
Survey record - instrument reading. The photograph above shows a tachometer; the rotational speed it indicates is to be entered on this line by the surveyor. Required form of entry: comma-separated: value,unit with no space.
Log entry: 6700,rpm
